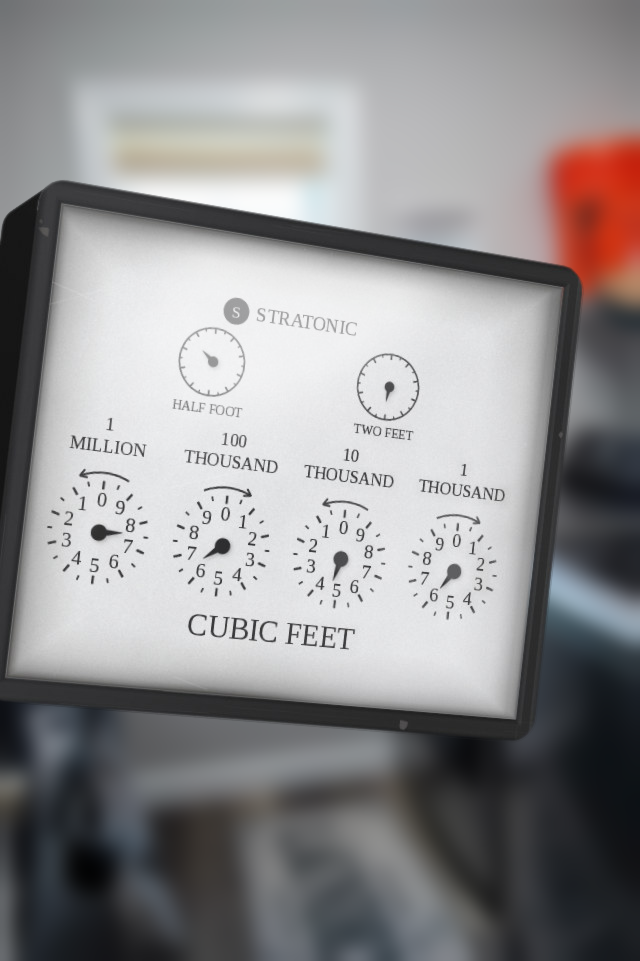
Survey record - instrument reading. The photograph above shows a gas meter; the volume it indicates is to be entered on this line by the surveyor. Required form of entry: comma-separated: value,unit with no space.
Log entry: 764600,ft³
